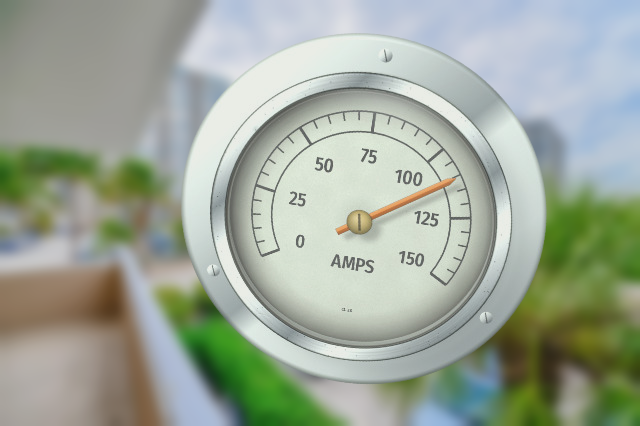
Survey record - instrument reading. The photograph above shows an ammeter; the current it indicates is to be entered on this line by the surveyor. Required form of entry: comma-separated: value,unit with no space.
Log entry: 110,A
